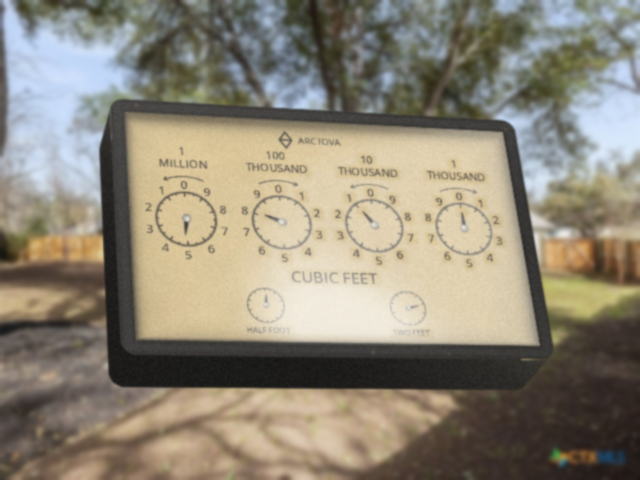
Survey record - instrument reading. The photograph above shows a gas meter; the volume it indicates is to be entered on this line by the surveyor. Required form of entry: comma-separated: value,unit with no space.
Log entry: 481000,ft³
